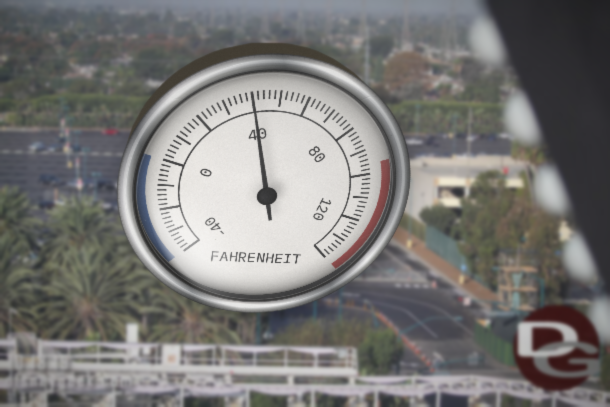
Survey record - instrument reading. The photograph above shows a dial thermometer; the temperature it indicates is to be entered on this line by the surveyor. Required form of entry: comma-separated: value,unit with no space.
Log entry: 40,°F
